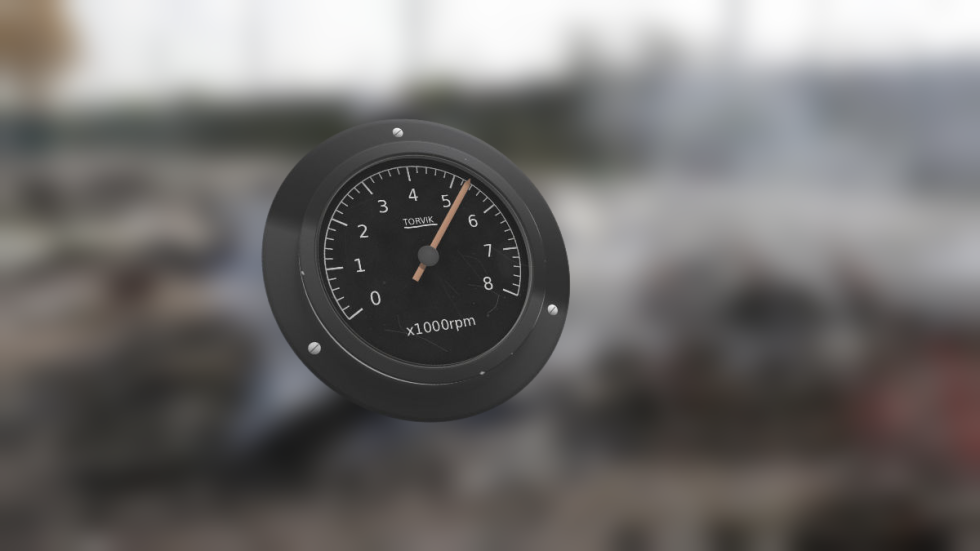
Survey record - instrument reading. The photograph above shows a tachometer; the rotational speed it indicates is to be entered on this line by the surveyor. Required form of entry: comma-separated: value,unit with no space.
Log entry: 5300,rpm
